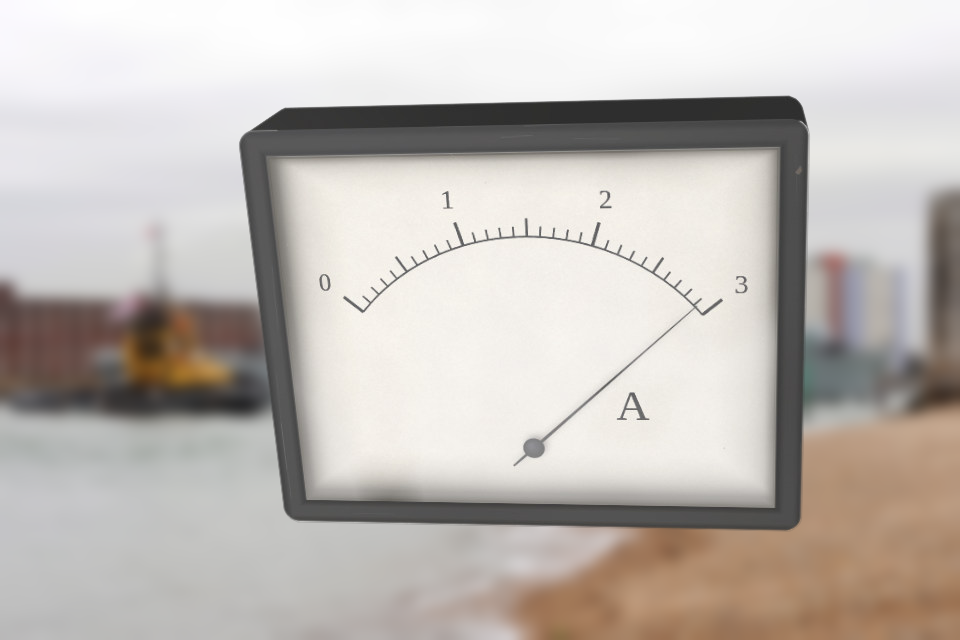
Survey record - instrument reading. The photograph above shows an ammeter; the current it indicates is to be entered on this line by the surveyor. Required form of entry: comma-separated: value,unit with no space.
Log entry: 2.9,A
